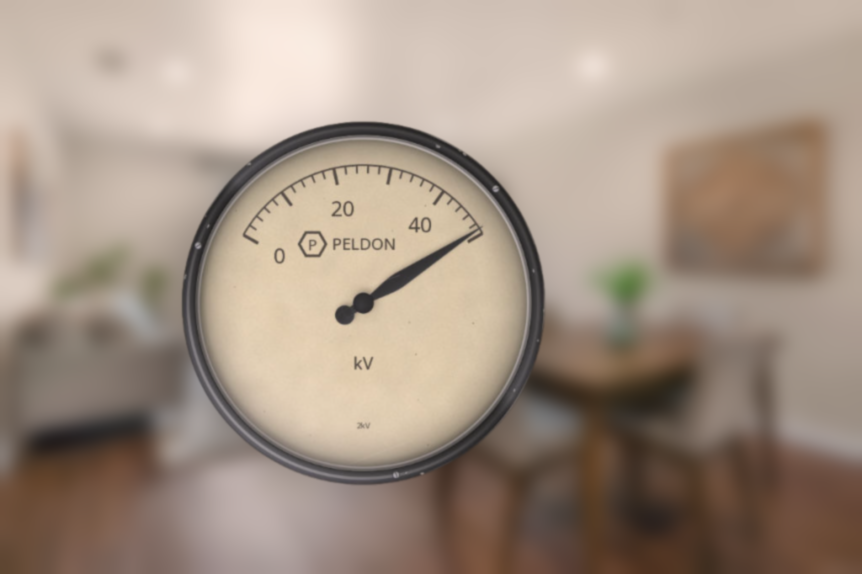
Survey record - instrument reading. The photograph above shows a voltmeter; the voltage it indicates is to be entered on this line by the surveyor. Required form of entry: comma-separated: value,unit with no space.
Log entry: 49,kV
